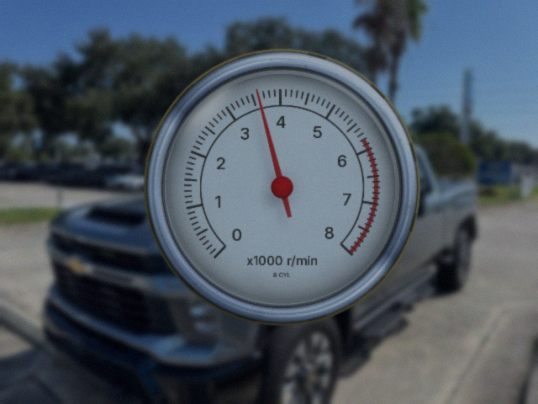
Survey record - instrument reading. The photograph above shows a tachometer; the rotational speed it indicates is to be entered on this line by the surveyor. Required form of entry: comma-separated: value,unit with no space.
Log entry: 3600,rpm
